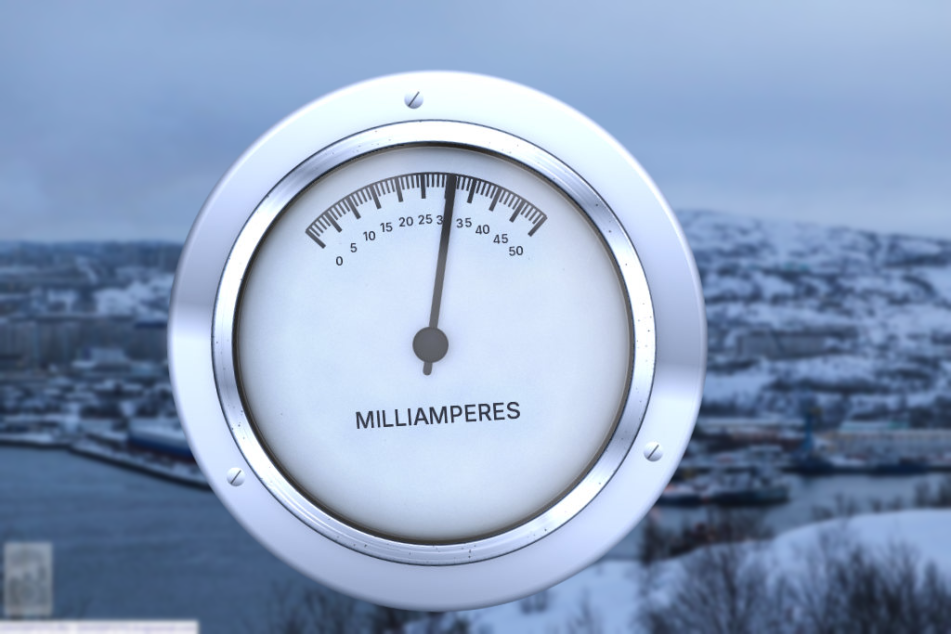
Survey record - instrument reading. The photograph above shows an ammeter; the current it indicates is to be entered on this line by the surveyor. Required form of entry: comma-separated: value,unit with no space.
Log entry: 31,mA
